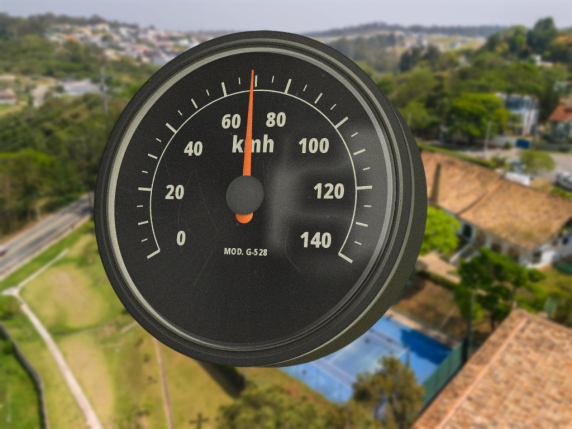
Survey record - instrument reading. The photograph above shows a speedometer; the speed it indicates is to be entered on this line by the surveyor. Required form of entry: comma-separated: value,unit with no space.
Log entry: 70,km/h
